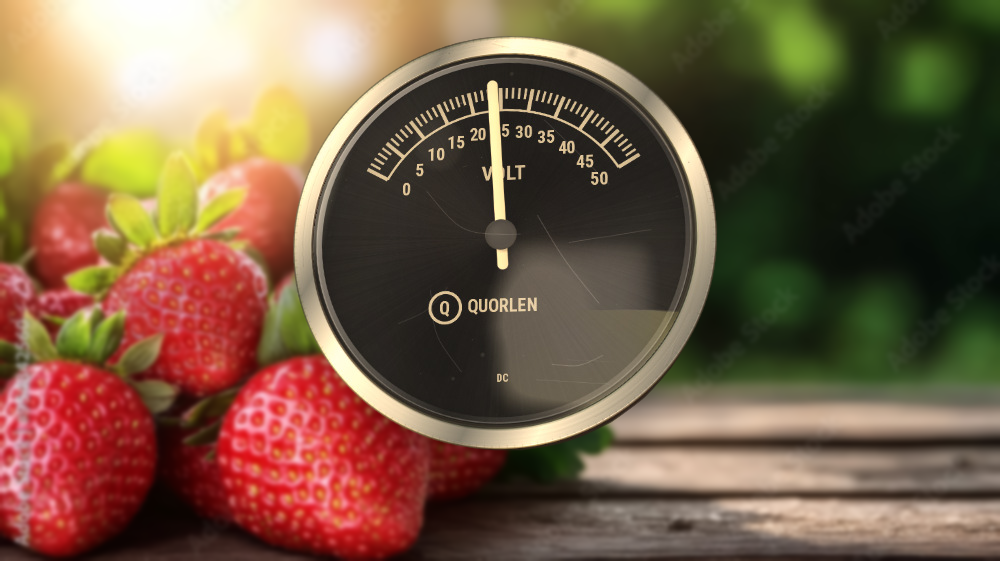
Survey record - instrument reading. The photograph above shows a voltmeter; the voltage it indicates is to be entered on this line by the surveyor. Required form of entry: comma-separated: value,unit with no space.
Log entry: 24,V
